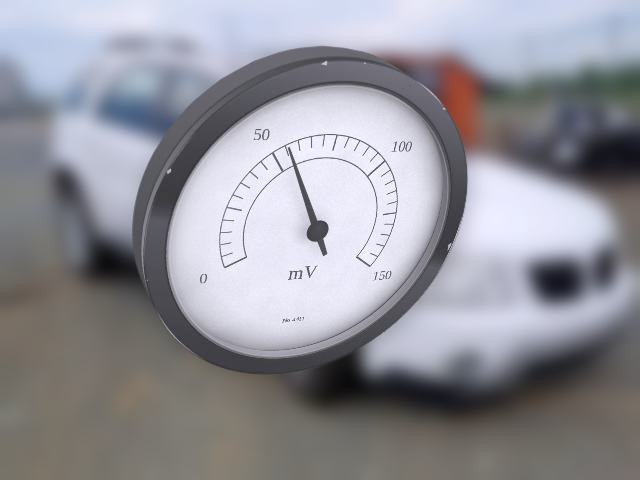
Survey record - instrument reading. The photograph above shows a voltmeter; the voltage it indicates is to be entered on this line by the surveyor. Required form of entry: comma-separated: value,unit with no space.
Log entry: 55,mV
